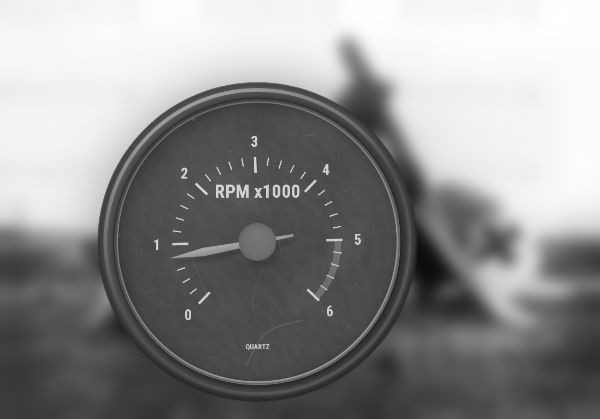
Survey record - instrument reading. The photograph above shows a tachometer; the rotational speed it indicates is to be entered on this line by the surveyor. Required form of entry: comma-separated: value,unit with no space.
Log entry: 800,rpm
